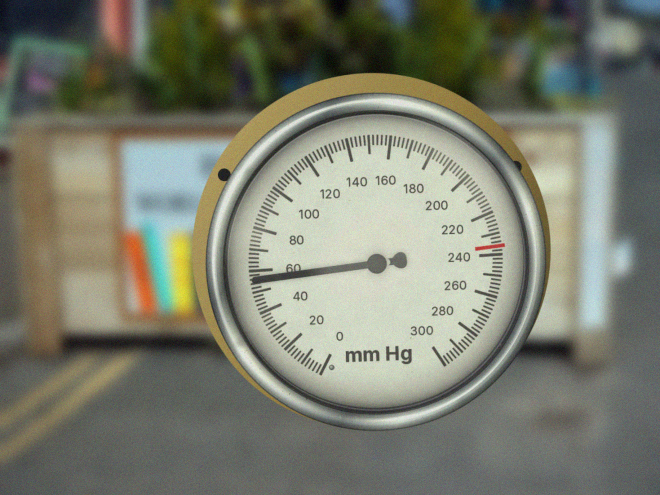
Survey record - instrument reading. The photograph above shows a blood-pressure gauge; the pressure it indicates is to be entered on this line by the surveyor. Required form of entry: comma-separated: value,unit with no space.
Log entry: 56,mmHg
